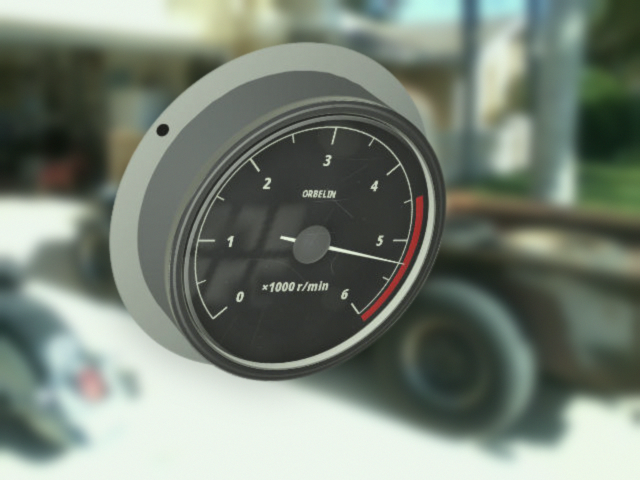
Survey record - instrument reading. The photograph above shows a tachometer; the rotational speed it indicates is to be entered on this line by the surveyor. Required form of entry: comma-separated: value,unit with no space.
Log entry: 5250,rpm
